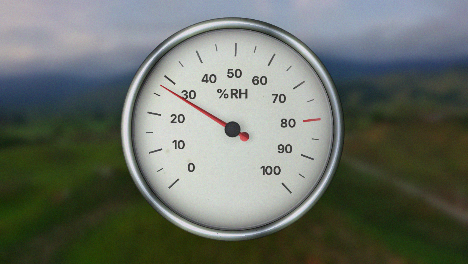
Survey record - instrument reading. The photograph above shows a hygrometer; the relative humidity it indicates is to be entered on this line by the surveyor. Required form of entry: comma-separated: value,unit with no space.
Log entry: 27.5,%
